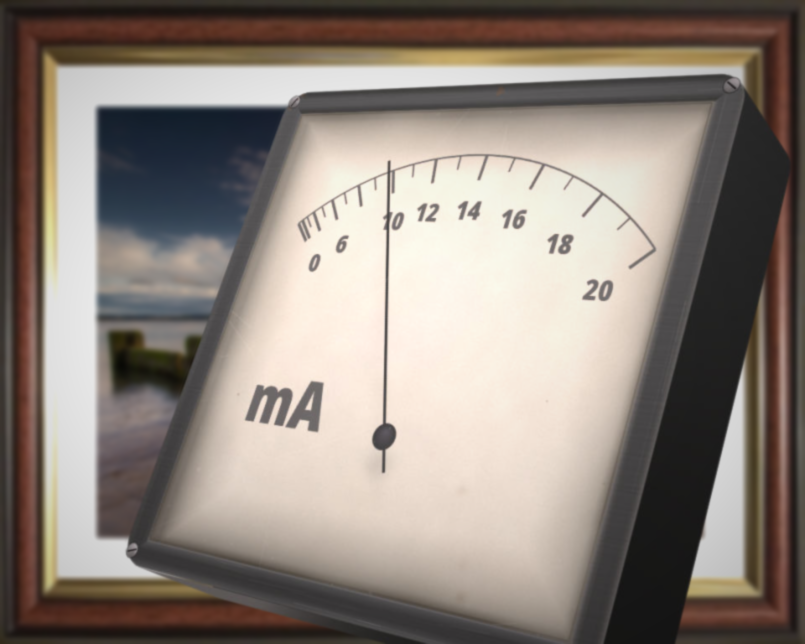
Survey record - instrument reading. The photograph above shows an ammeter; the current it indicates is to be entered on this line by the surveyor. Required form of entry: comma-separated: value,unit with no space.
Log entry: 10,mA
